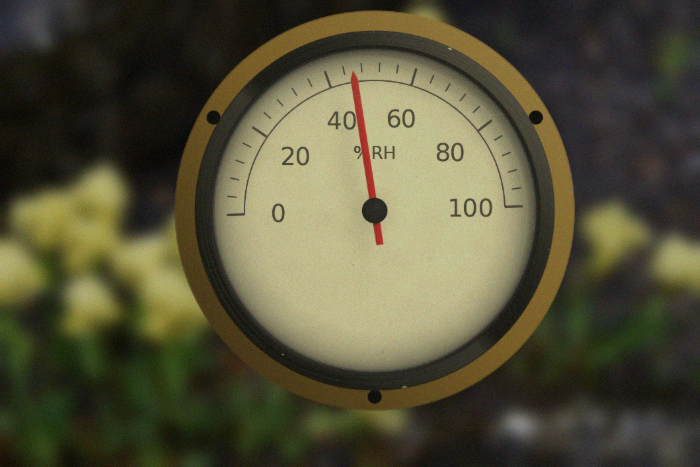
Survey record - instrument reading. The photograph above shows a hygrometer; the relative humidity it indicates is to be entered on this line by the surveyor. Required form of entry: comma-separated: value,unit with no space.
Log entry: 46,%
